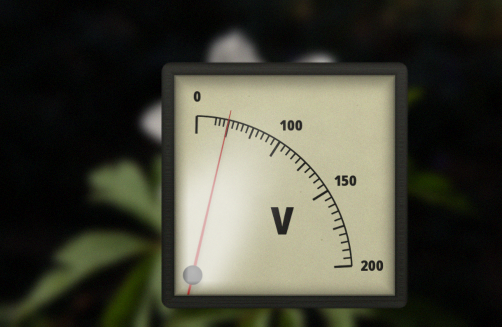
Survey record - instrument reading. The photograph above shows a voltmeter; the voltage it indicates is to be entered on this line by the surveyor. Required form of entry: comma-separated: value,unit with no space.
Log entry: 50,V
